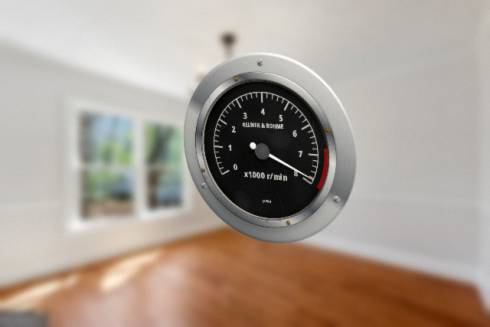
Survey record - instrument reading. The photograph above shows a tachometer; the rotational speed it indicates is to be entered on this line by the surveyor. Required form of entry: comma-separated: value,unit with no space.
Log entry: 7800,rpm
